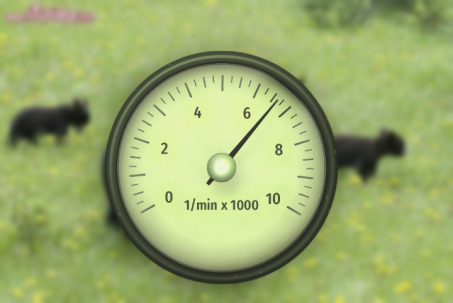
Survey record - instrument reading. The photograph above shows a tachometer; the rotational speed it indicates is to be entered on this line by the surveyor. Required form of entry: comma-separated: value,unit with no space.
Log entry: 6625,rpm
